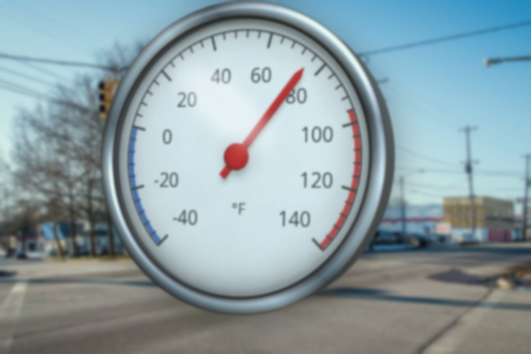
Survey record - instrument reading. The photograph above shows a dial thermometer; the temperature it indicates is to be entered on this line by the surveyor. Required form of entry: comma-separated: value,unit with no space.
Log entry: 76,°F
